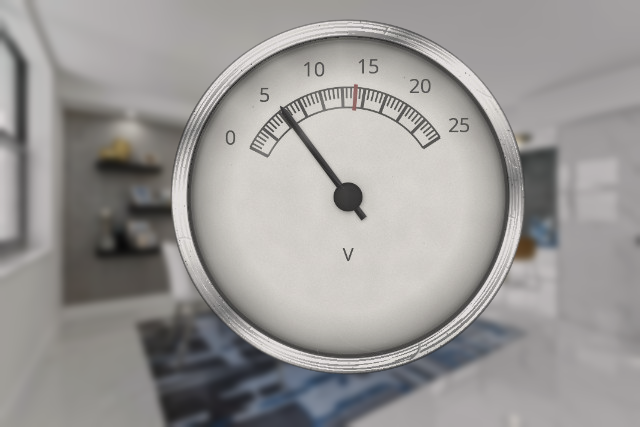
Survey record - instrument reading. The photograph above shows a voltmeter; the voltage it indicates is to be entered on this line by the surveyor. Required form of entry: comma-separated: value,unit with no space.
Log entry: 5.5,V
